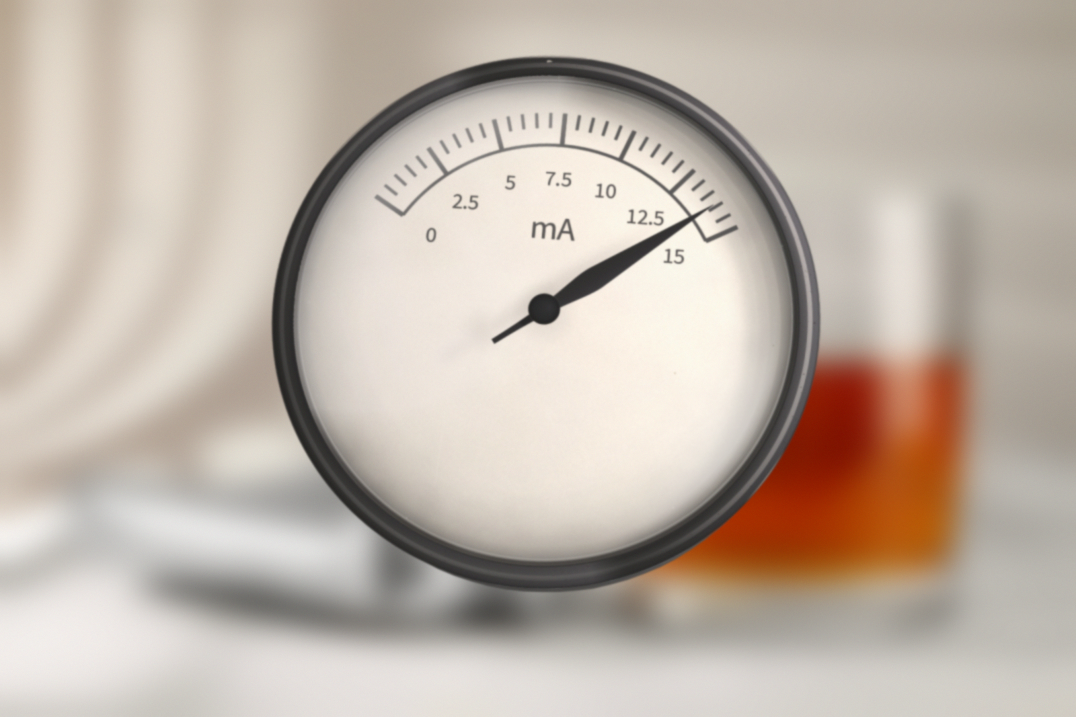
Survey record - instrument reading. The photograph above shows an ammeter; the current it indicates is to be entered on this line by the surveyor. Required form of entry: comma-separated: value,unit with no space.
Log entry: 14,mA
